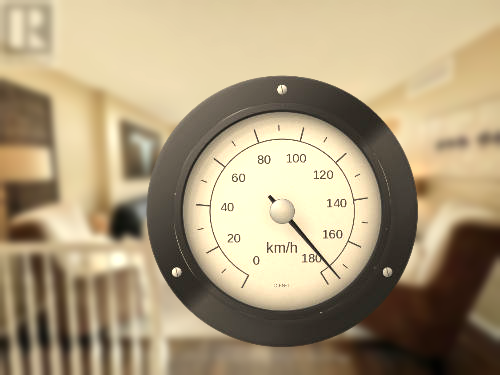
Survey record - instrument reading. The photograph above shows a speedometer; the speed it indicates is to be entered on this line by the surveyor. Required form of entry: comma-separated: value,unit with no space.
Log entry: 175,km/h
